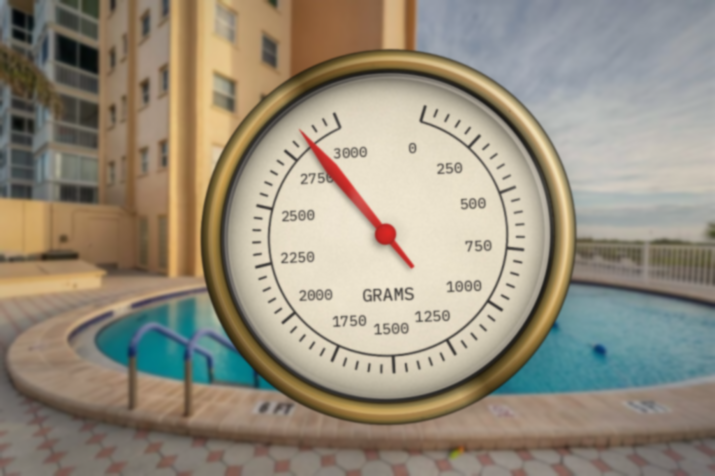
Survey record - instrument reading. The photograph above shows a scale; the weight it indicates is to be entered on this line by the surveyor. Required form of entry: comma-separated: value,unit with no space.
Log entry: 2850,g
